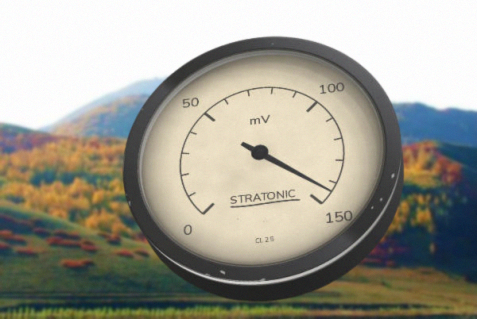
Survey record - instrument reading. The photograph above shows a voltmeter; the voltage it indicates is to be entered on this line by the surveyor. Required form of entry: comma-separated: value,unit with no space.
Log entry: 145,mV
